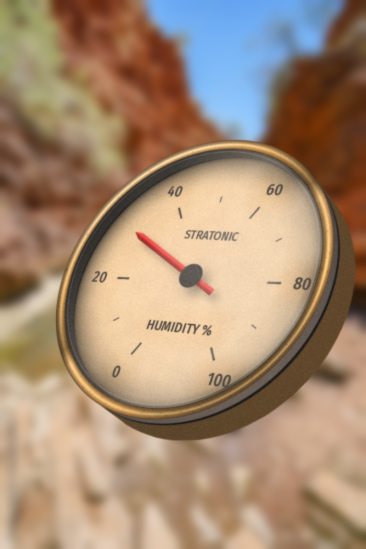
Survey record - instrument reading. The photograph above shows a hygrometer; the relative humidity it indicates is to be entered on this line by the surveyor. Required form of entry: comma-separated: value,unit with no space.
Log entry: 30,%
